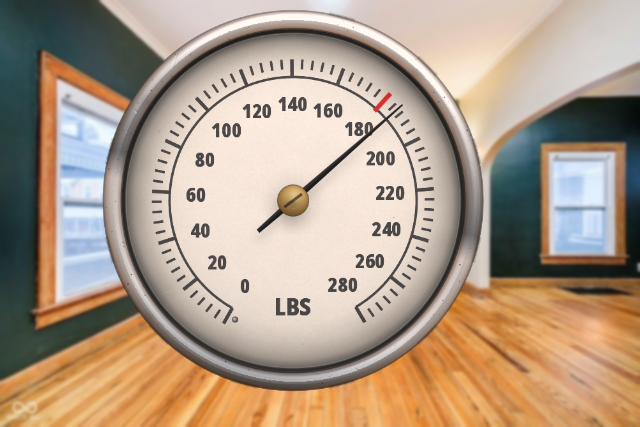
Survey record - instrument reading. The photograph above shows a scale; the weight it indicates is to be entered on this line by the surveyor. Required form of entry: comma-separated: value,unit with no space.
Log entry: 186,lb
